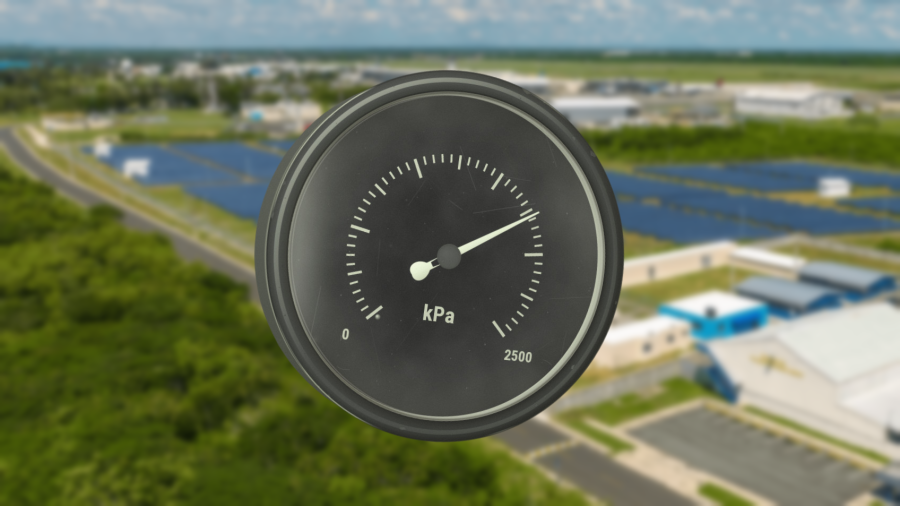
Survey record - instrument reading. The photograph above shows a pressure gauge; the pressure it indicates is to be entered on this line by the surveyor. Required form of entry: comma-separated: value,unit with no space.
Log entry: 1775,kPa
